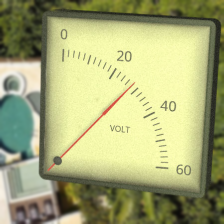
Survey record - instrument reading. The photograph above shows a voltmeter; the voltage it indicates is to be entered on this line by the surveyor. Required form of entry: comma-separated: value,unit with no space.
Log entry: 28,V
